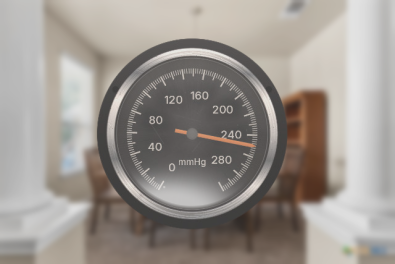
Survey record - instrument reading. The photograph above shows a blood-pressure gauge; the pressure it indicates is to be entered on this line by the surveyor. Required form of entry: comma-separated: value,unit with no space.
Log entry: 250,mmHg
